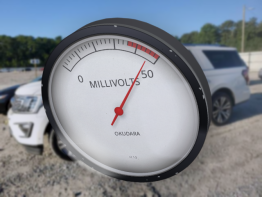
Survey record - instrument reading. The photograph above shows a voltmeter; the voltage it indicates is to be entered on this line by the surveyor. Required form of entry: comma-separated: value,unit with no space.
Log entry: 46,mV
